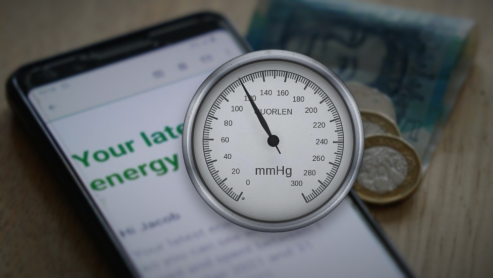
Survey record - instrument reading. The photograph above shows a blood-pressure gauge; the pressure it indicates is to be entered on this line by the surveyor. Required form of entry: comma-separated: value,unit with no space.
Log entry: 120,mmHg
